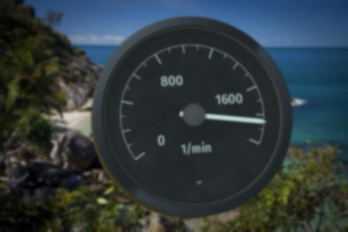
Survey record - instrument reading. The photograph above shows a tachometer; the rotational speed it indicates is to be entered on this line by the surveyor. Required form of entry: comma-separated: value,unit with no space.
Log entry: 1850,rpm
